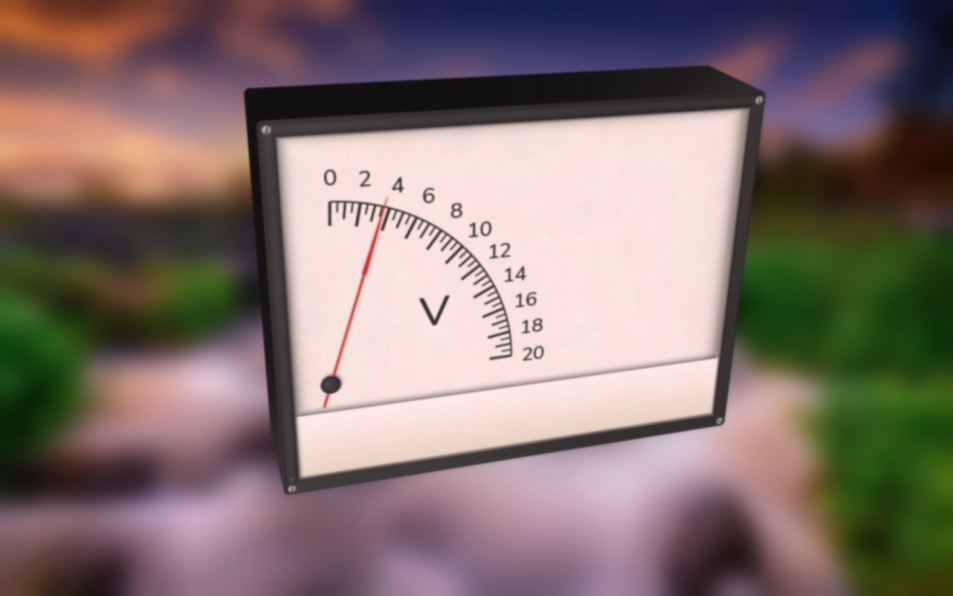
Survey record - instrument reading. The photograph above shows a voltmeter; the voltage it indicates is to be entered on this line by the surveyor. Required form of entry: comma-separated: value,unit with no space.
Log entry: 3.5,V
